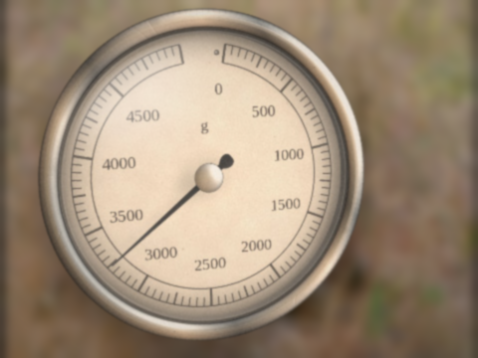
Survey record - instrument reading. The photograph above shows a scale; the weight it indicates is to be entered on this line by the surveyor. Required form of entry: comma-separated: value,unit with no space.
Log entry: 3250,g
